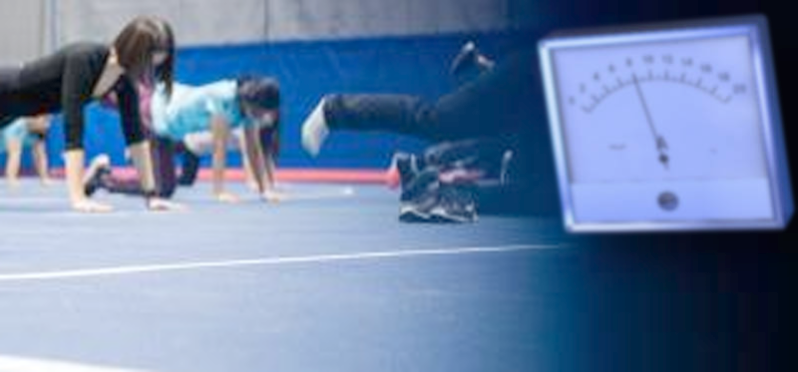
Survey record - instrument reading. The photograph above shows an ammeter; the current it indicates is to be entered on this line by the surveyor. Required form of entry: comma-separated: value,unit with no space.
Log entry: 8,A
